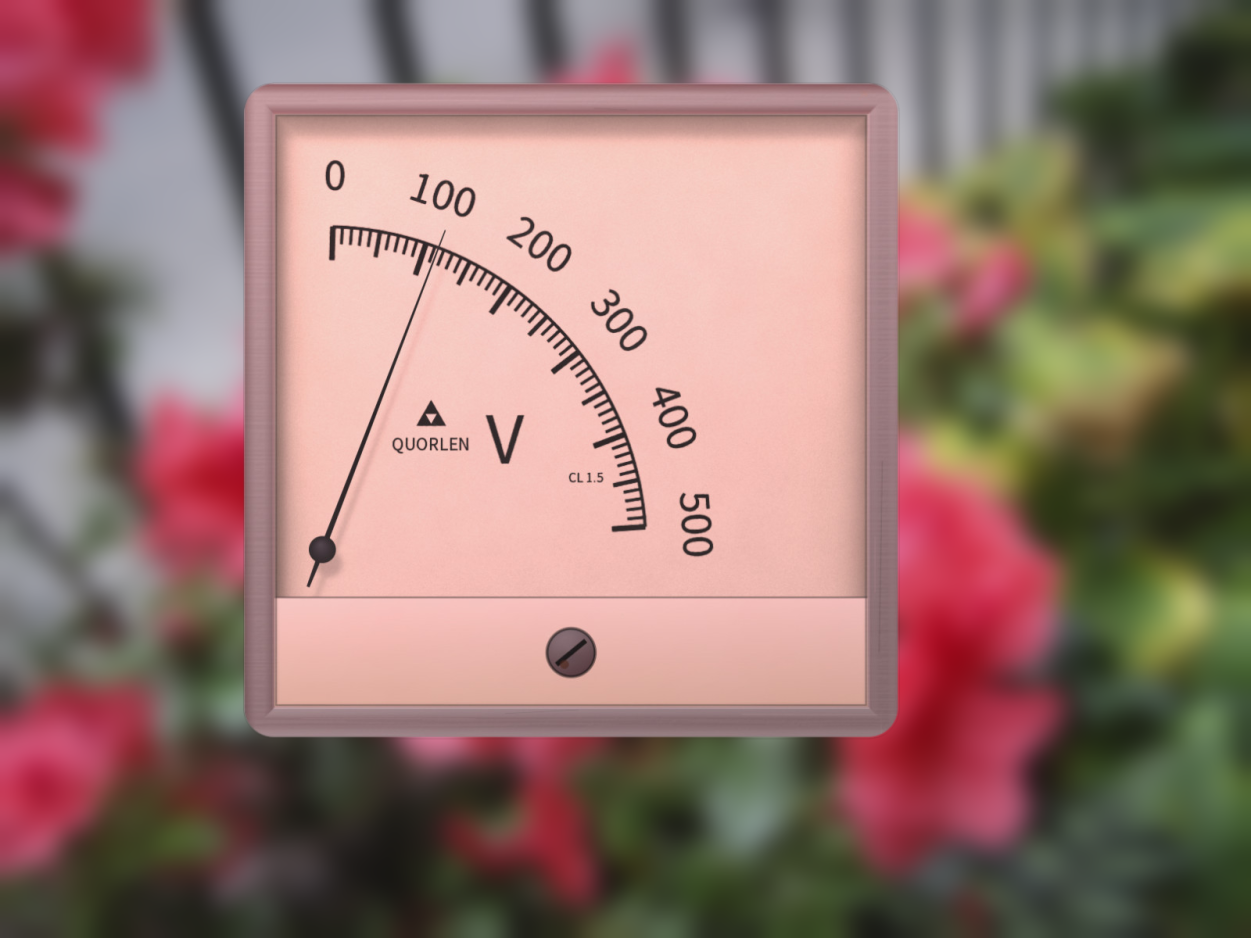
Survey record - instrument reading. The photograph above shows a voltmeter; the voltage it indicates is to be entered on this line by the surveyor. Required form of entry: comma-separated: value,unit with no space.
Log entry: 115,V
